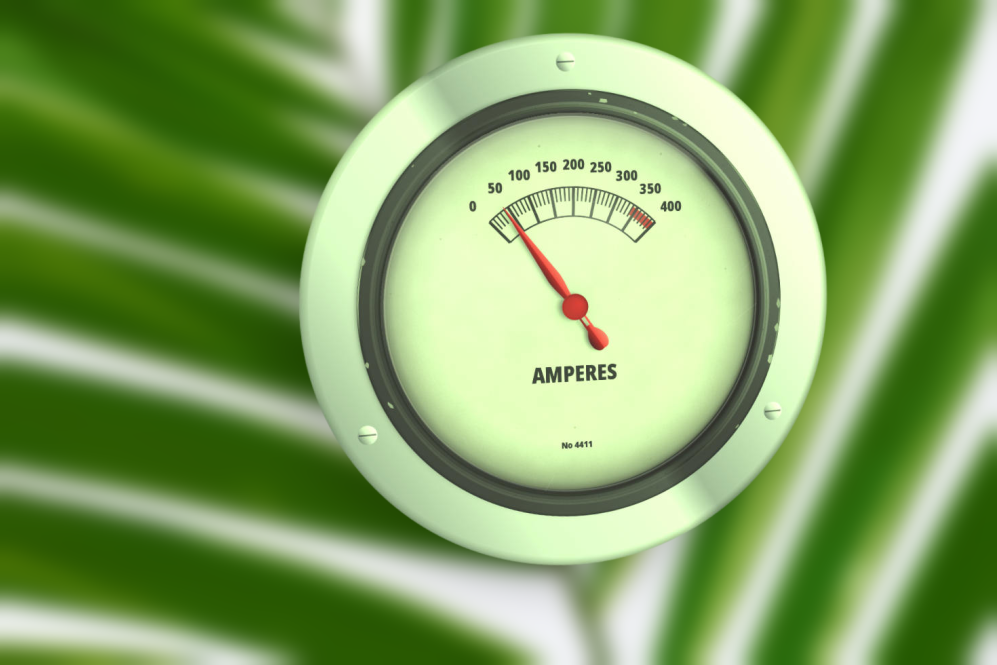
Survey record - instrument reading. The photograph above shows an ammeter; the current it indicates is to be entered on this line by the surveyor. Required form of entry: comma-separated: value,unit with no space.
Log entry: 40,A
